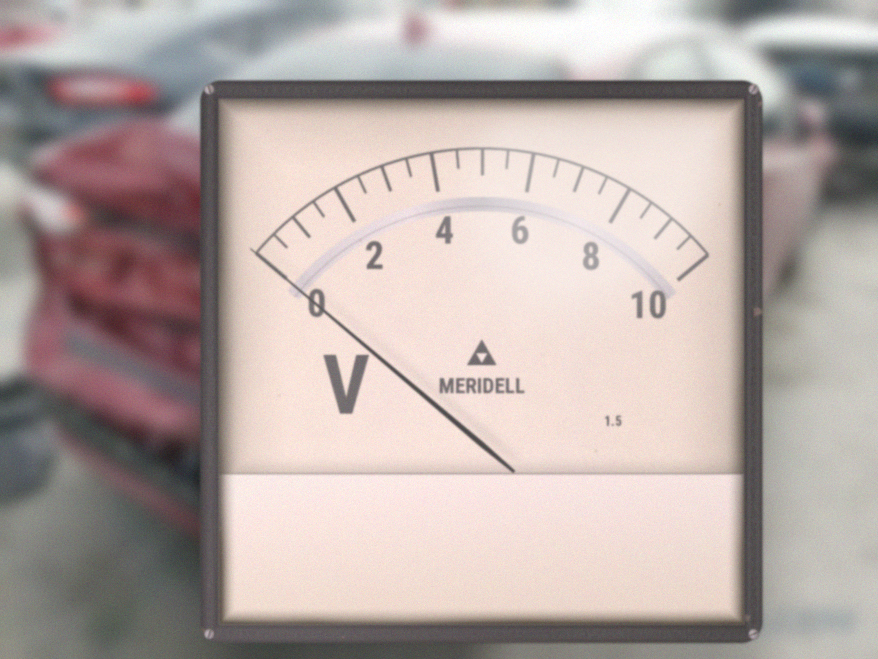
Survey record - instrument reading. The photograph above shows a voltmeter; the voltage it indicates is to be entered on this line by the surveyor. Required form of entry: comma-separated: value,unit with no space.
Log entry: 0,V
